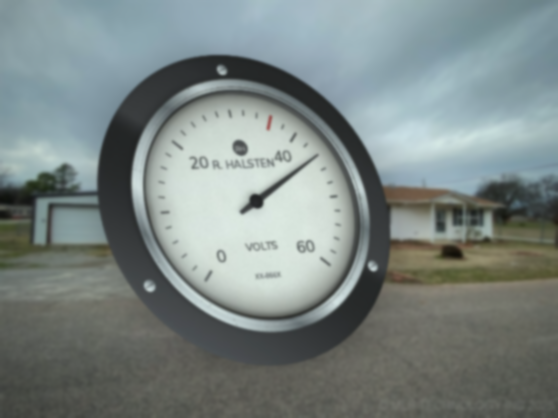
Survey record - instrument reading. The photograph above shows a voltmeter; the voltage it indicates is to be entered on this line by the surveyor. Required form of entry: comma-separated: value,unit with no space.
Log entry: 44,V
